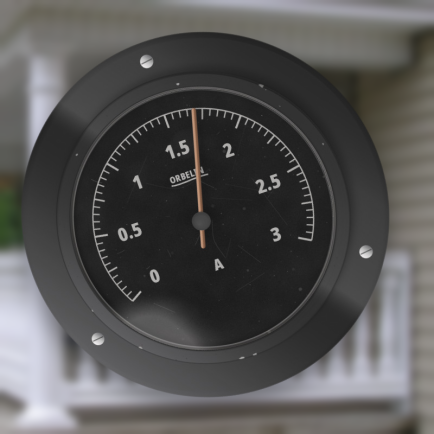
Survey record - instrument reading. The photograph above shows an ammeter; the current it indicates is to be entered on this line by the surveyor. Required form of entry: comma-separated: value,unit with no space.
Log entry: 1.7,A
